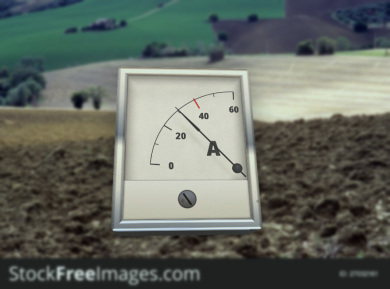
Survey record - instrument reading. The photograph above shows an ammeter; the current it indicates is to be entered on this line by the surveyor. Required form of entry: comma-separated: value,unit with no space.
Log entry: 30,A
